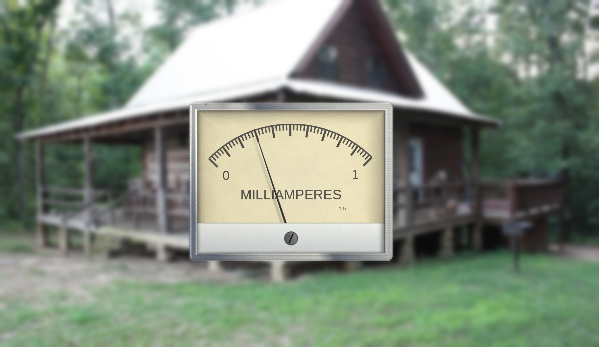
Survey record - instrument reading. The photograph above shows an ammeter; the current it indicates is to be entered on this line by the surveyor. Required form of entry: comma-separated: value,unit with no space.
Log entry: 0.3,mA
